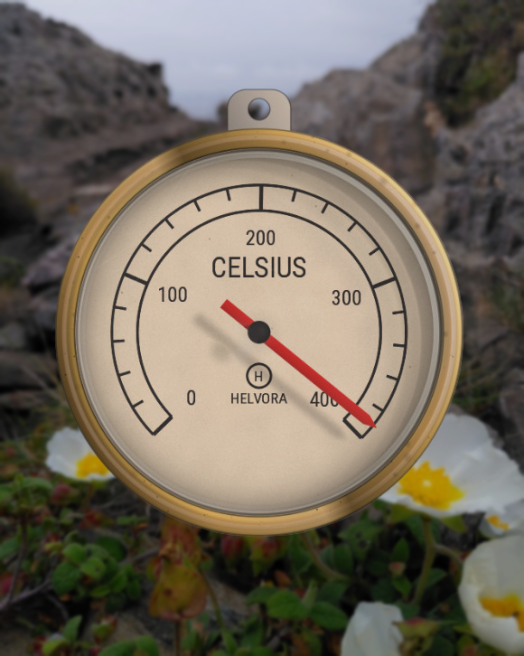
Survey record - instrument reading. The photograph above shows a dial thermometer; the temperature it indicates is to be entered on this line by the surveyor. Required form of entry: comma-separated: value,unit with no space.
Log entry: 390,°C
